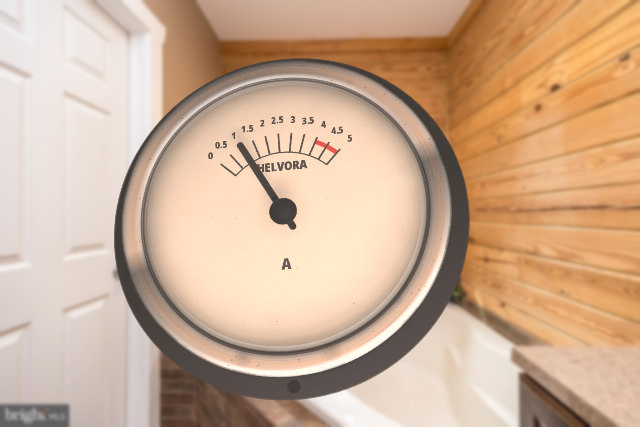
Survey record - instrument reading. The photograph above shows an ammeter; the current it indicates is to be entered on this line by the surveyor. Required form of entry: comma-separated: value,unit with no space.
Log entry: 1,A
